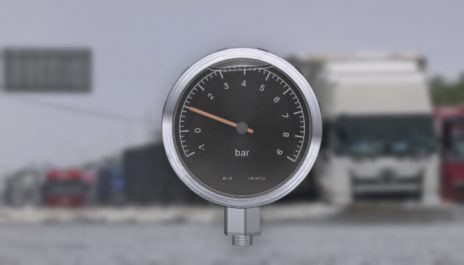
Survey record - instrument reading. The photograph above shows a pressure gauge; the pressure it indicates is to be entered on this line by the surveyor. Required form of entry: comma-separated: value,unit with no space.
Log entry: 1,bar
